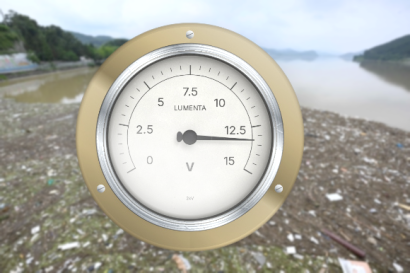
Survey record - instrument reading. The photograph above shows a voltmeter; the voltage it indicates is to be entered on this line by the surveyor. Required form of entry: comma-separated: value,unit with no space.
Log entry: 13.25,V
